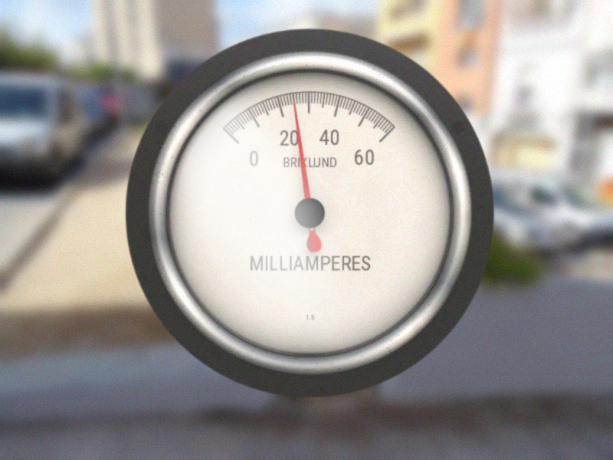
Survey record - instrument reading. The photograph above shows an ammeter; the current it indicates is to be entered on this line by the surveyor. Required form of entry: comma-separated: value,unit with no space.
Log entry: 25,mA
